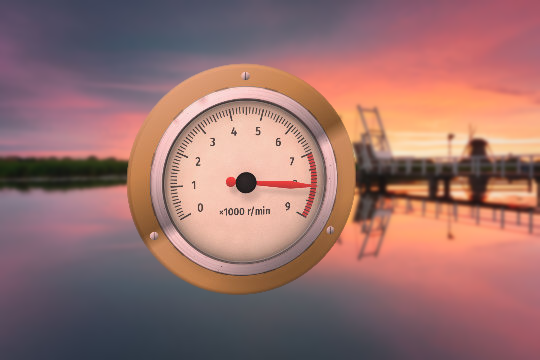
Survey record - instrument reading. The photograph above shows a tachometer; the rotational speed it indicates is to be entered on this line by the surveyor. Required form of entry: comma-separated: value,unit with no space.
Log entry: 8000,rpm
